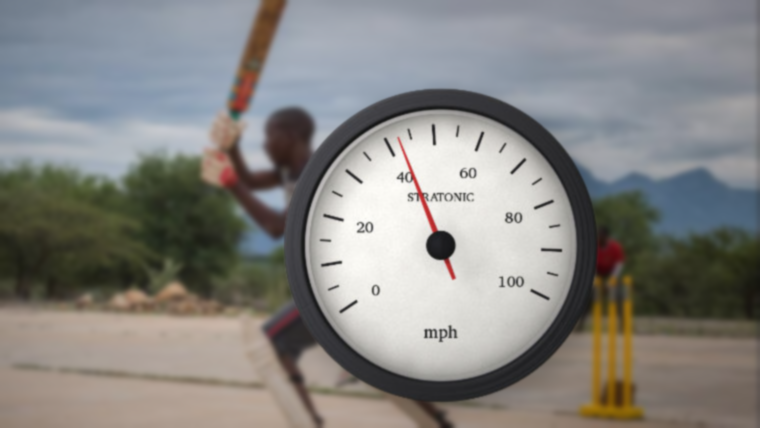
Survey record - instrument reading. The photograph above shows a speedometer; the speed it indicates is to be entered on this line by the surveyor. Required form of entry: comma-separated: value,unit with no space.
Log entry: 42.5,mph
